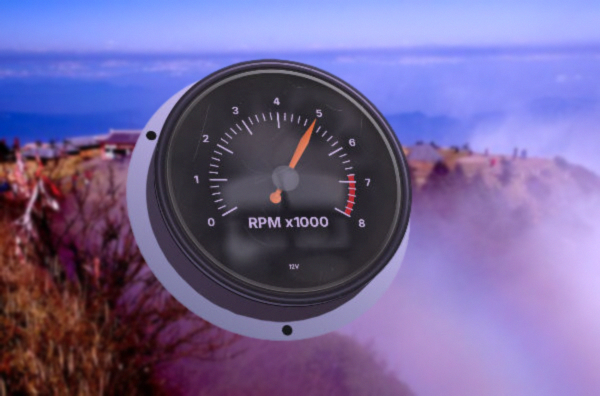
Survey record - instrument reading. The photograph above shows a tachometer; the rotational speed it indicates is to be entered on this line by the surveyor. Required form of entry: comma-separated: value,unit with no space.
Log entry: 5000,rpm
